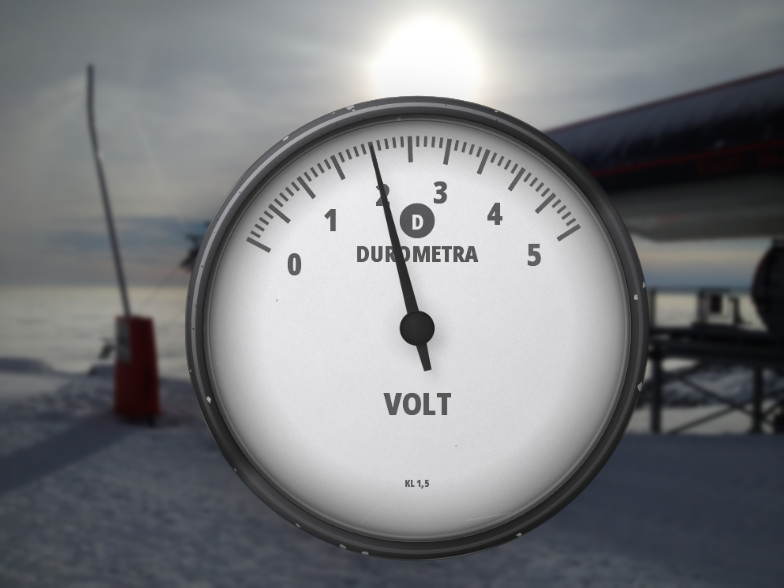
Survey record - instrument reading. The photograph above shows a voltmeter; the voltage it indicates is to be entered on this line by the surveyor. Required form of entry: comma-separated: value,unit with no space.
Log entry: 2,V
